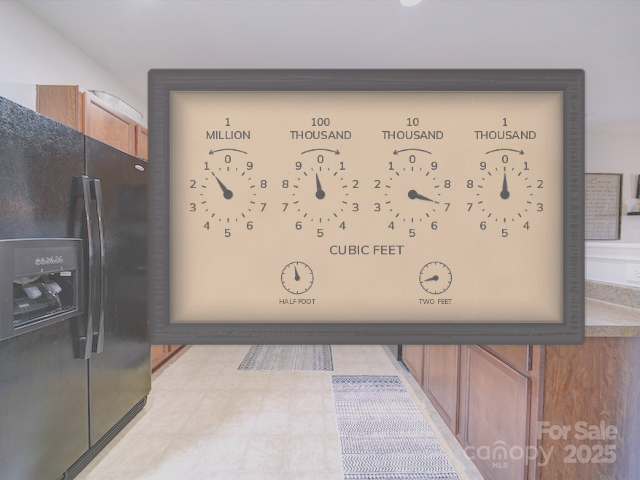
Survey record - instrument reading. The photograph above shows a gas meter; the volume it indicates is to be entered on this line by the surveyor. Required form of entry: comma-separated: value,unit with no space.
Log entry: 97000,ft³
